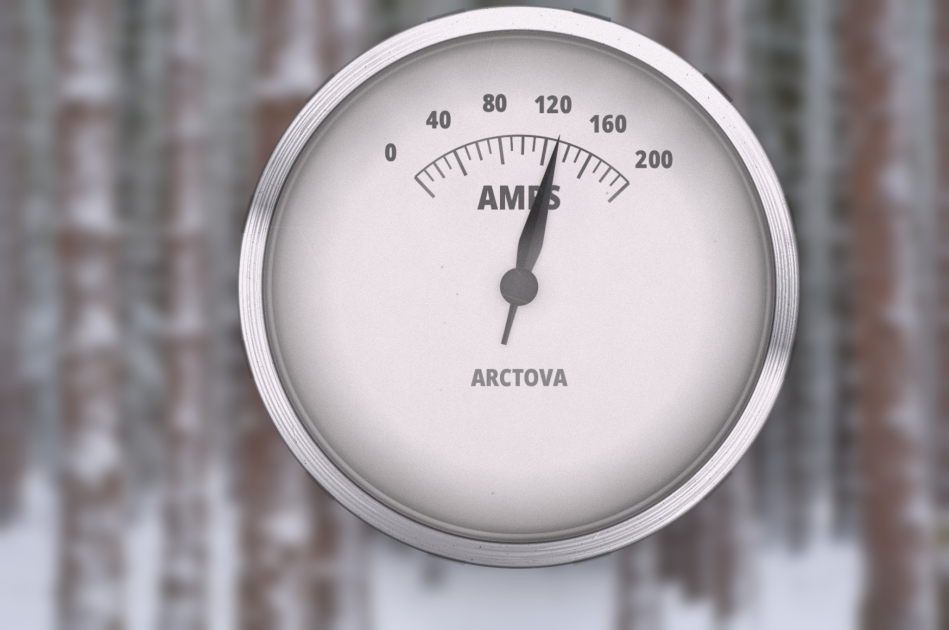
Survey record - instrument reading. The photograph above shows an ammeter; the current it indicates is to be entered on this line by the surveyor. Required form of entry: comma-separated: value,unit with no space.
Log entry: 130,A
